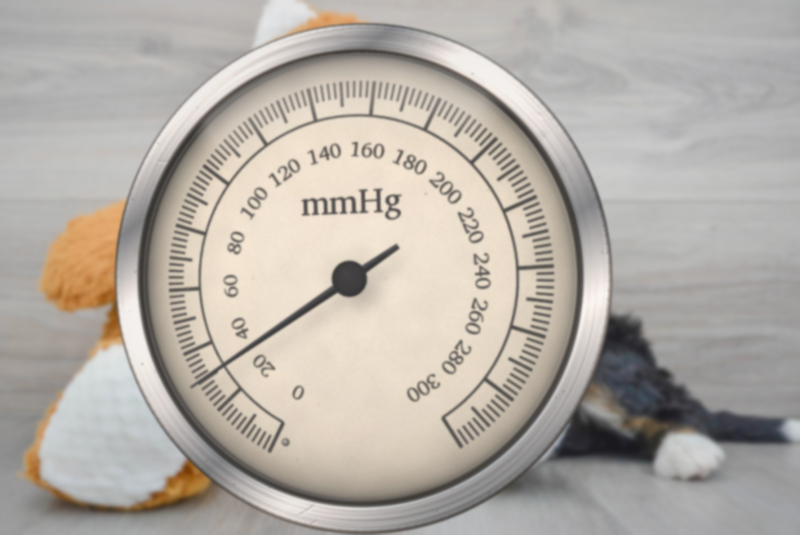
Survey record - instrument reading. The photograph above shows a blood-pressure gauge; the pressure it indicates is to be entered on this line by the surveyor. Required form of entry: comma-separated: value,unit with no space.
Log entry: 30,mmHg
